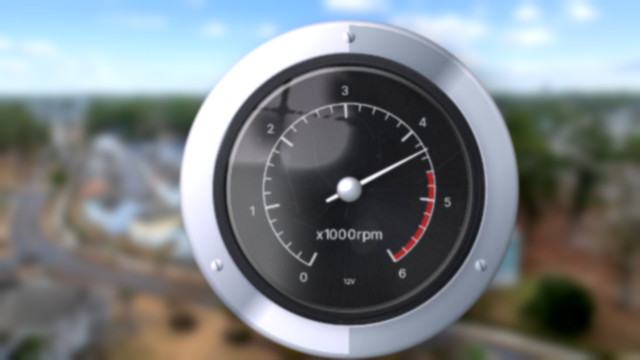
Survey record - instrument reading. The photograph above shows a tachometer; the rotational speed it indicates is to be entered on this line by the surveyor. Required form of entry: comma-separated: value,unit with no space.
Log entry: 4300,rpm
